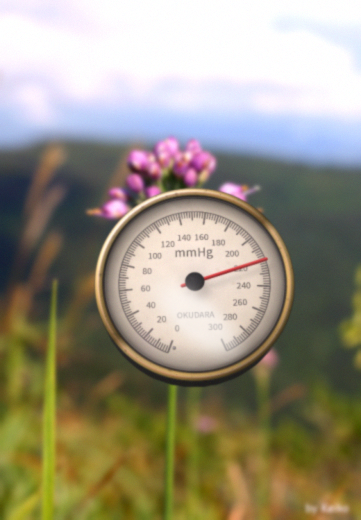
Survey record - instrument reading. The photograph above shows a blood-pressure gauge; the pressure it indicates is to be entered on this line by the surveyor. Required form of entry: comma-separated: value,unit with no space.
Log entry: 220,mmHg
